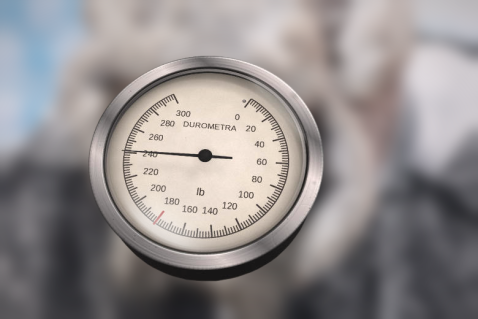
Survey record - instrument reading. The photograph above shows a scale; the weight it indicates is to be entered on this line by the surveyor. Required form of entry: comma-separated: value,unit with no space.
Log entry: 240,lb
